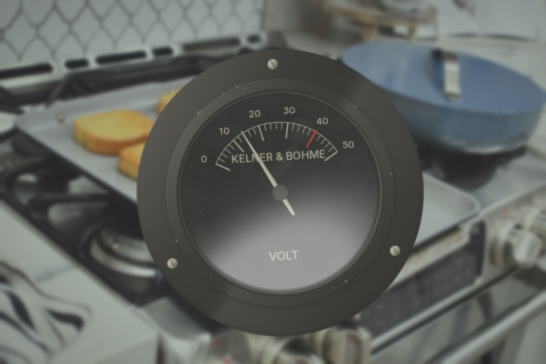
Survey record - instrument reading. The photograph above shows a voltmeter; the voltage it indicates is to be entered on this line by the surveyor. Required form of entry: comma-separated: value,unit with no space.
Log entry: 14,V
